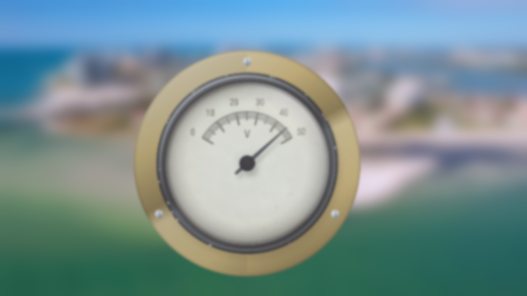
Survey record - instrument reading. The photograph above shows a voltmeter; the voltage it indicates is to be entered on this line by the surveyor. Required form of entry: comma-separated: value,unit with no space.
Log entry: 45,V
